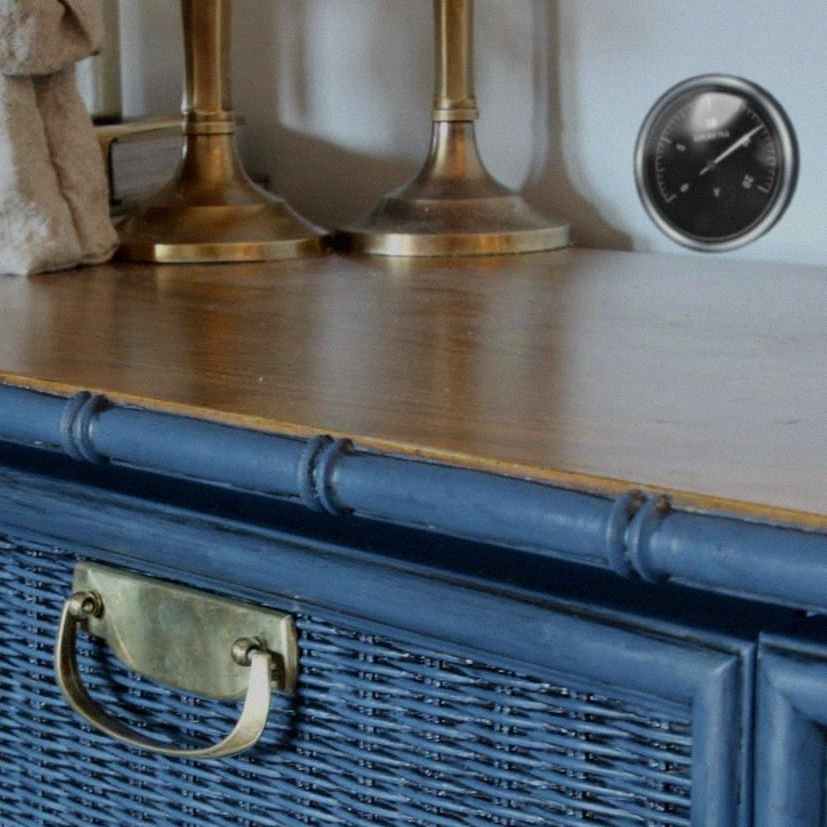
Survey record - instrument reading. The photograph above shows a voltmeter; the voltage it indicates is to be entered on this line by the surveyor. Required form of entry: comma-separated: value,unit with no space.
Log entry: 15,V
